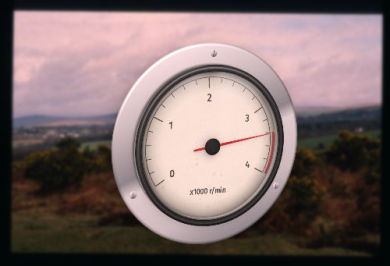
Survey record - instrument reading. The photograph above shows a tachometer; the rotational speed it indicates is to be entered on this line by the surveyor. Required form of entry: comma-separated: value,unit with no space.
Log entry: 3400,rpm
